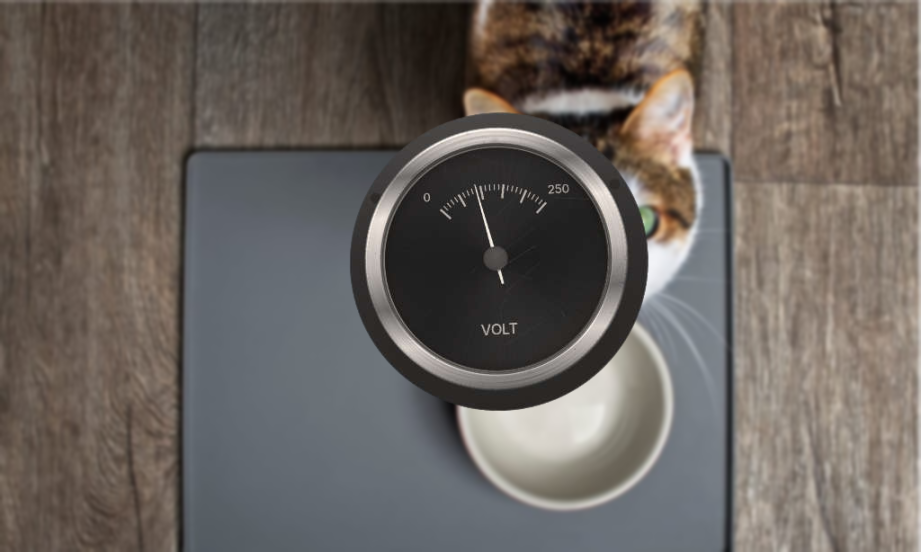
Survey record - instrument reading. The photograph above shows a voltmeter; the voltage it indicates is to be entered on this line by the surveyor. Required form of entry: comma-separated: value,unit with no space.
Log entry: 90,V
